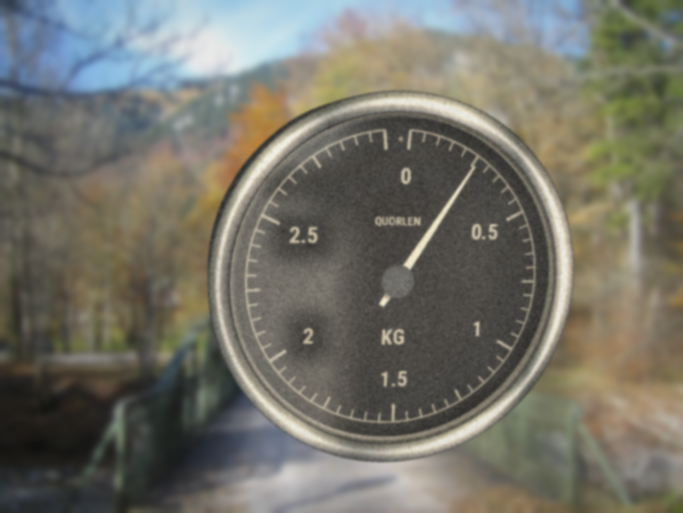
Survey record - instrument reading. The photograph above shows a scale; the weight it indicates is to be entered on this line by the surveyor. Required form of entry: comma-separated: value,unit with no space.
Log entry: 0.25,kg
